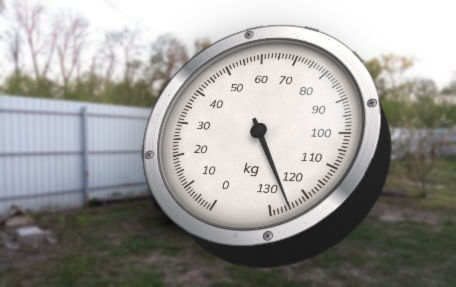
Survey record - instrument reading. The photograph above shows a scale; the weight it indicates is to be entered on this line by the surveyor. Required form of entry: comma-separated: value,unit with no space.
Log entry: 125,kg
